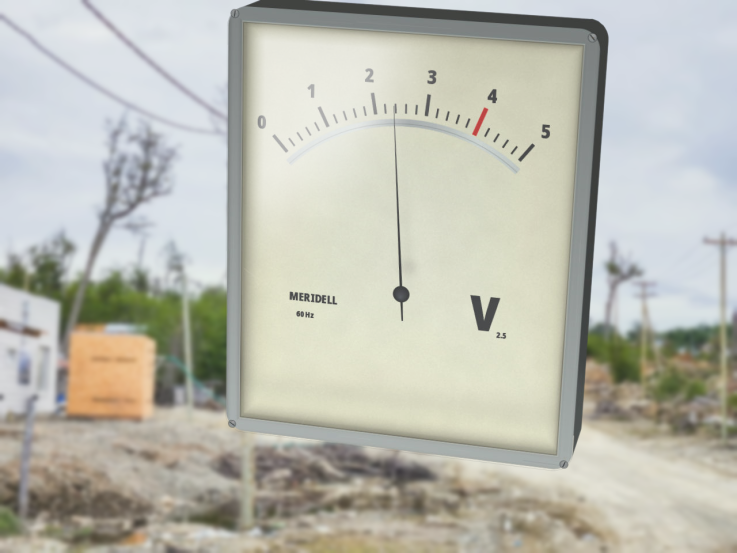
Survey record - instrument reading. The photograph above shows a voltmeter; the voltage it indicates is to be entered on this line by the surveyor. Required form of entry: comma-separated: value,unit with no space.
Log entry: 2.4,V
